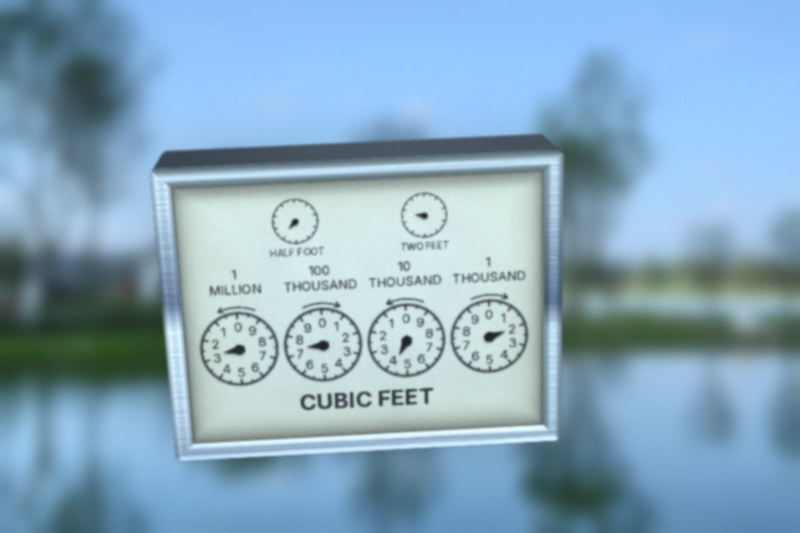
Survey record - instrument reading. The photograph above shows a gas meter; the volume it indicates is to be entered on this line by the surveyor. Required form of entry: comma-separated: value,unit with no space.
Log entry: 274200,ft³
